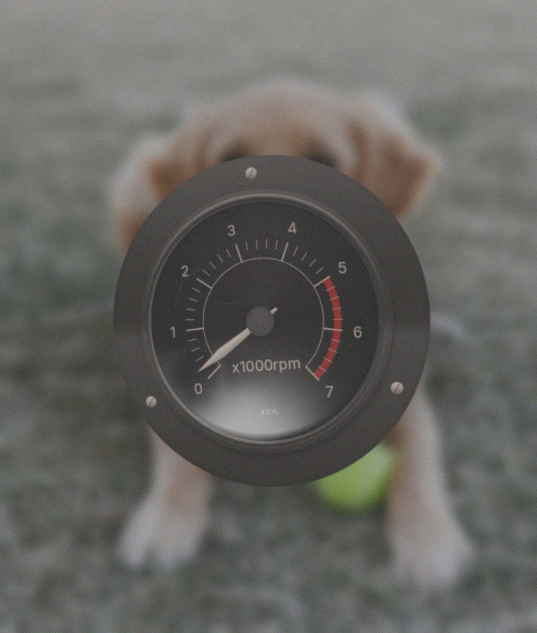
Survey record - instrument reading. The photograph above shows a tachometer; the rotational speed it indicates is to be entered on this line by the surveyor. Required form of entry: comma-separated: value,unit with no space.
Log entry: 200,rpm
